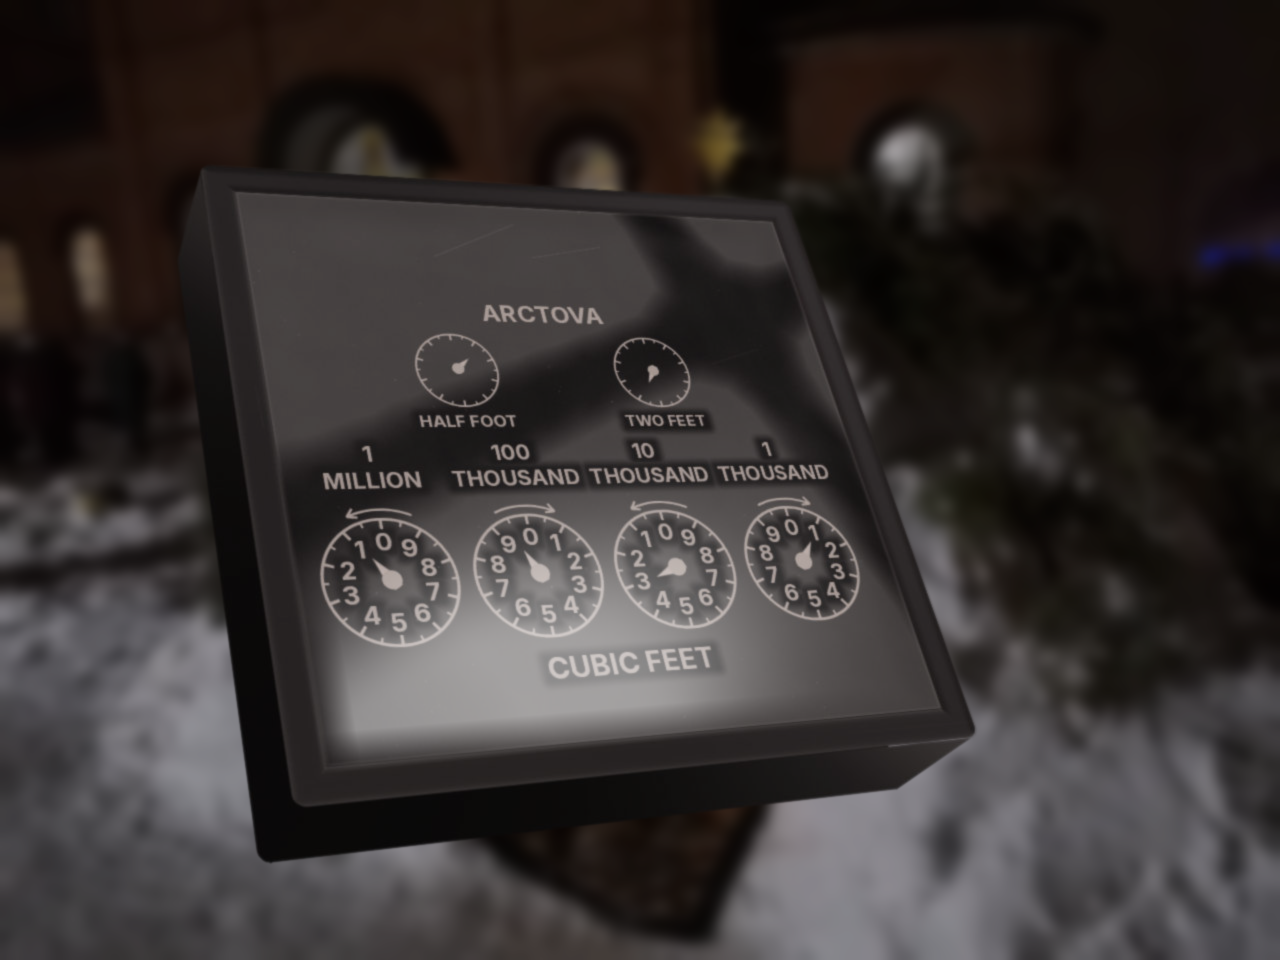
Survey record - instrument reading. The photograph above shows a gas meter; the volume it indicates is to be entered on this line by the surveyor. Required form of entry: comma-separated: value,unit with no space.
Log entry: 93100,ft³
